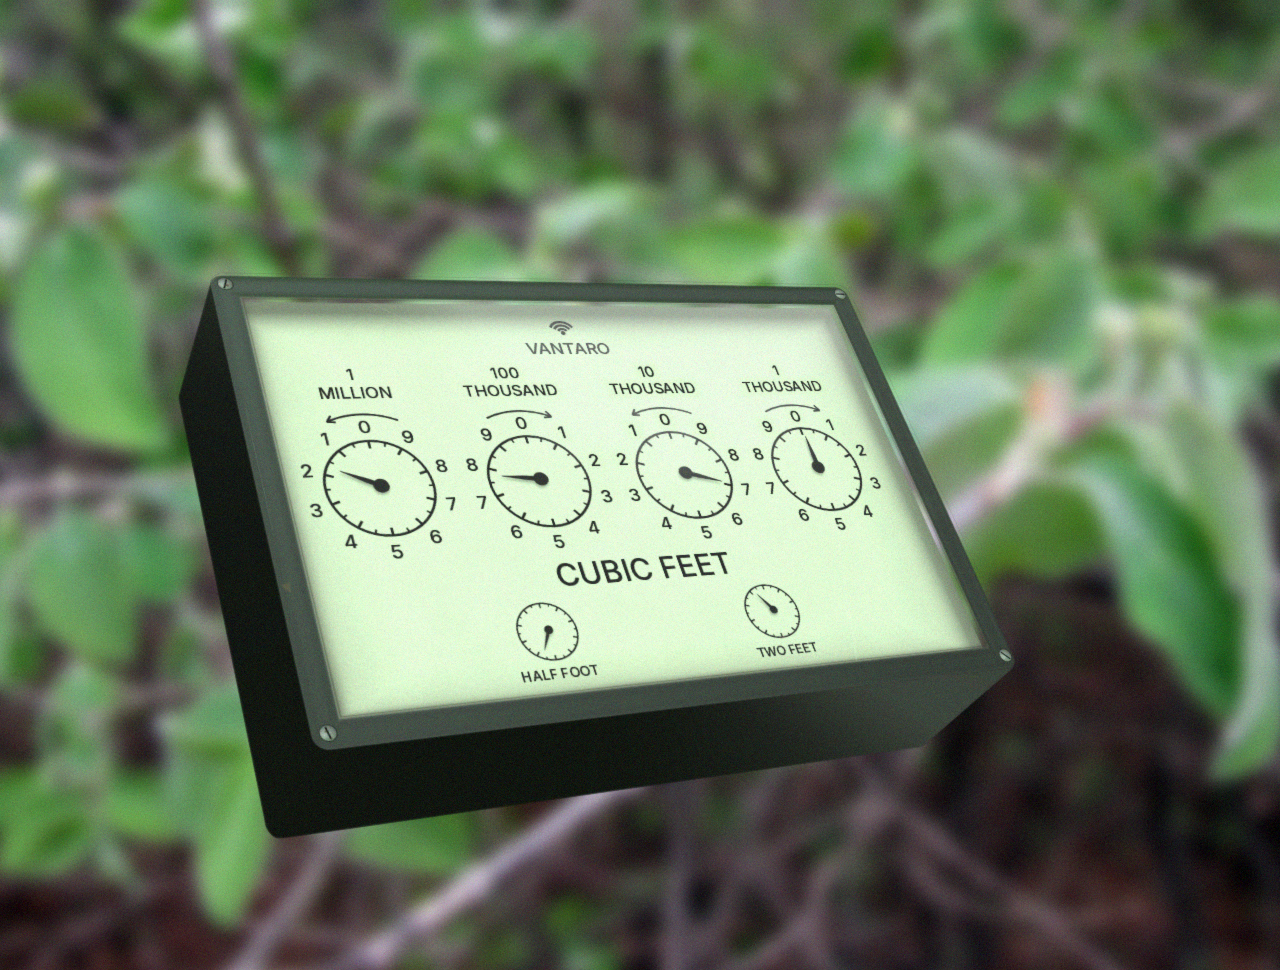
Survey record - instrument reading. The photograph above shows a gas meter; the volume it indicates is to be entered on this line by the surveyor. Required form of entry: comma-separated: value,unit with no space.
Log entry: 177000,ft³
